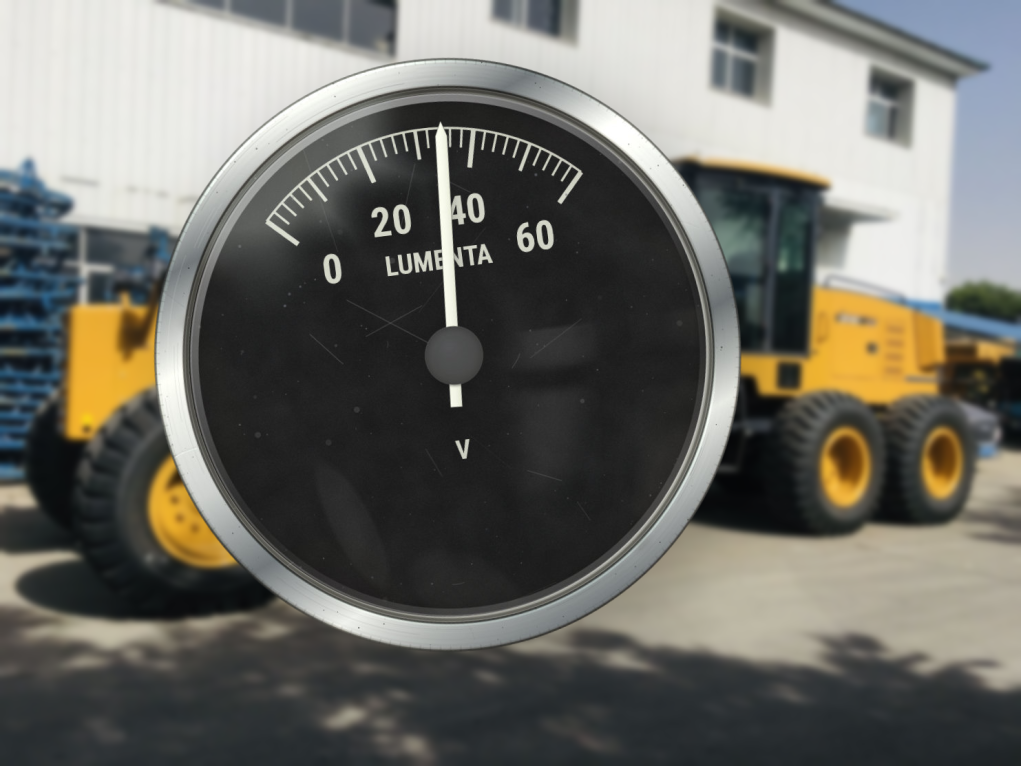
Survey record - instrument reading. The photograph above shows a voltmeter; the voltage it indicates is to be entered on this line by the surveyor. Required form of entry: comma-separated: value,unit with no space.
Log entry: 34,V
